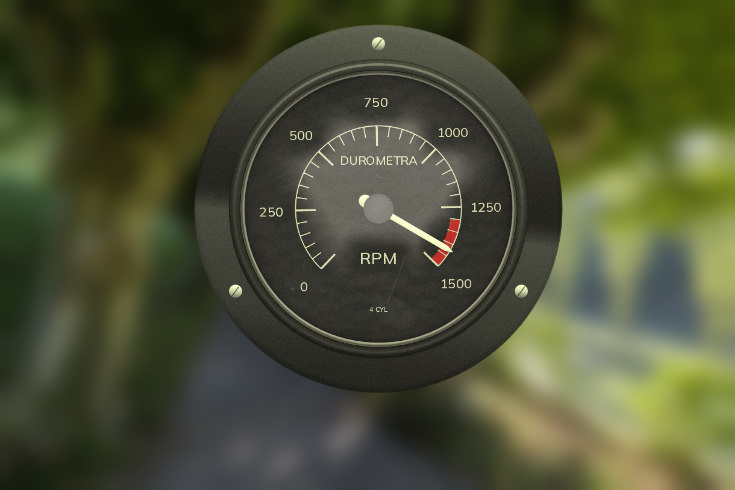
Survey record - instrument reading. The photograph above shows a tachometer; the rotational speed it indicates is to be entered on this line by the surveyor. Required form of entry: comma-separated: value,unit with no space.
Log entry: 1425,rpm
